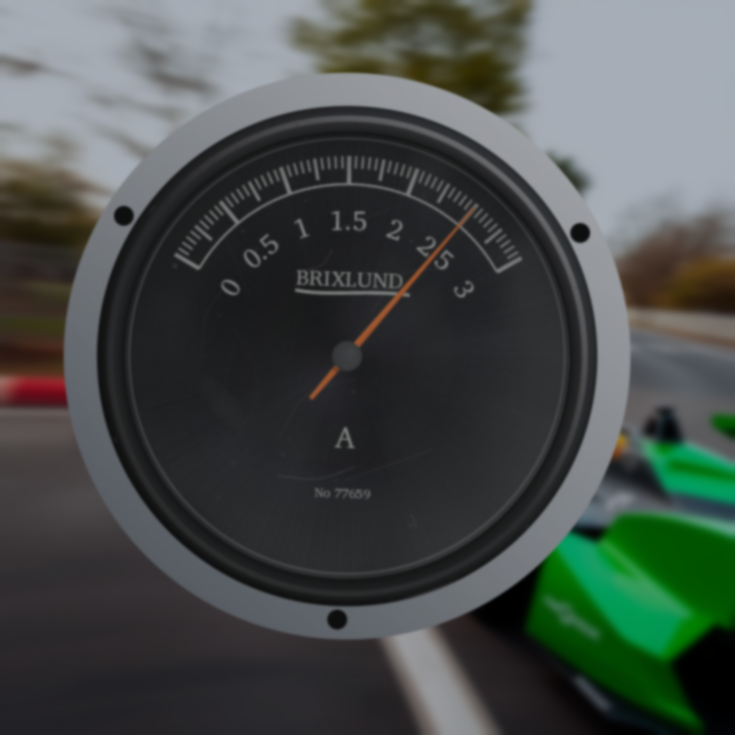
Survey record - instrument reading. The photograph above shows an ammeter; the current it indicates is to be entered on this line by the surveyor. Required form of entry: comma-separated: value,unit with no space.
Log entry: 2.5,A
